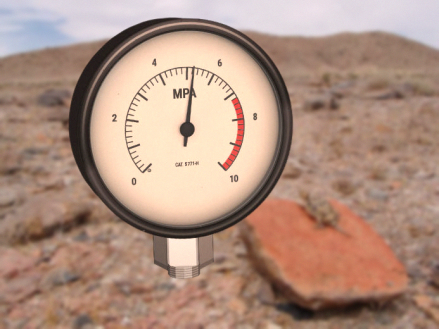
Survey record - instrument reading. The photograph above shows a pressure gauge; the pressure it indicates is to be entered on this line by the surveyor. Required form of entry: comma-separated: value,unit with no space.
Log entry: 5.2,MPa
